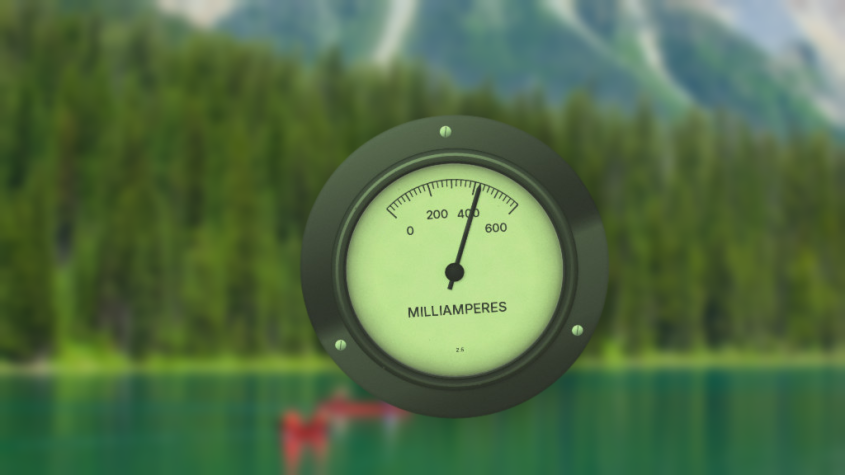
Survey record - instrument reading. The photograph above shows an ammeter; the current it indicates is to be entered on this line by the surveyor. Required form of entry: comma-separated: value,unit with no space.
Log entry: 420,mA
